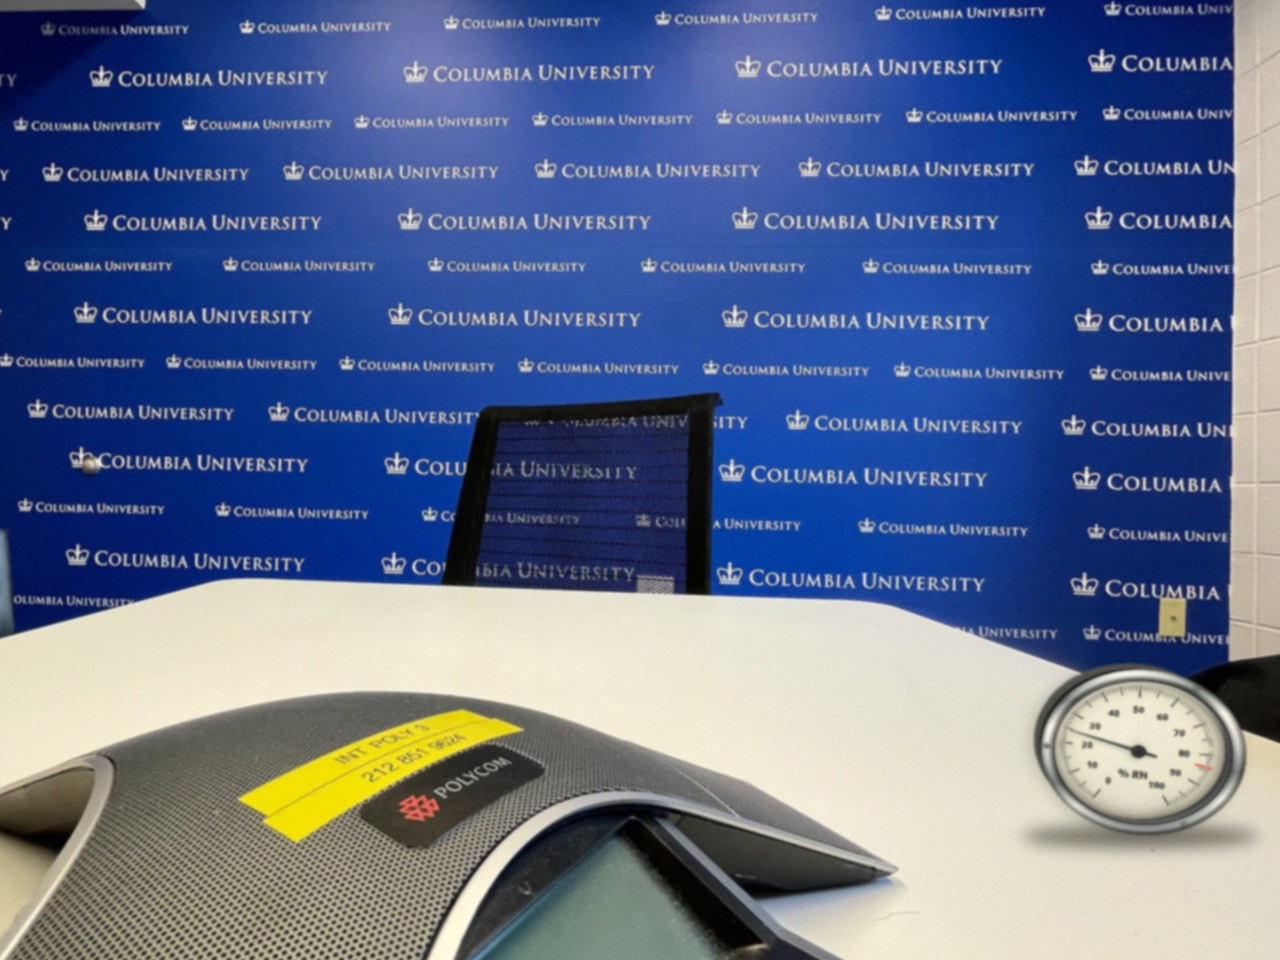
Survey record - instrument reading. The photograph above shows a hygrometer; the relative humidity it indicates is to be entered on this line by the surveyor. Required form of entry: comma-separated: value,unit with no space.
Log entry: 25,%
